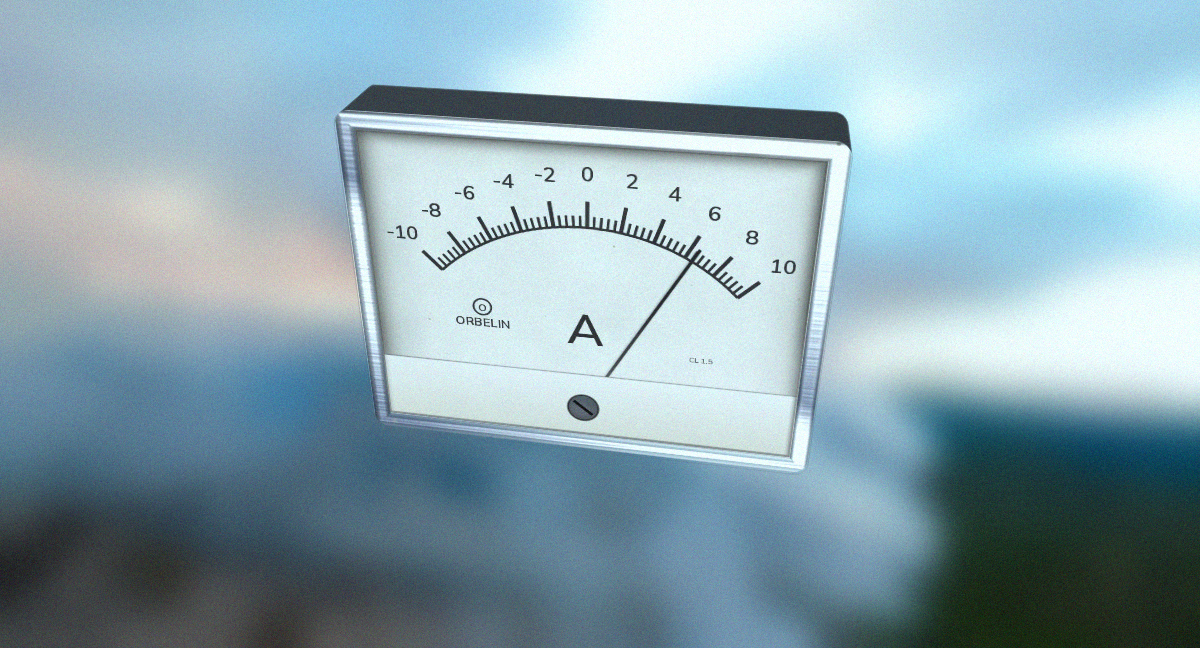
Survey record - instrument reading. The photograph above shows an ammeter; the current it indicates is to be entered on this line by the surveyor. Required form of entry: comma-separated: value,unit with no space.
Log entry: 6.4,A
